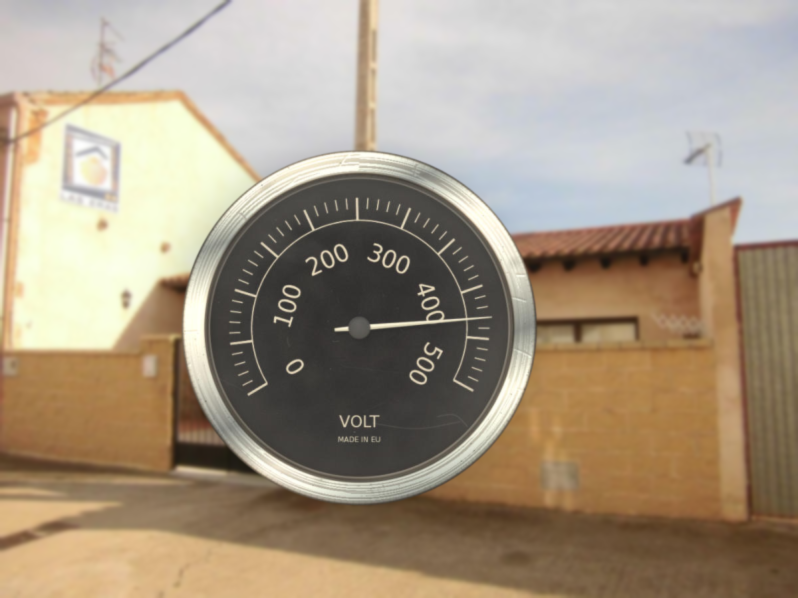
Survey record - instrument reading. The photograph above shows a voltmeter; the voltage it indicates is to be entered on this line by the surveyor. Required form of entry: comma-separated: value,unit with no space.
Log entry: 430,V
